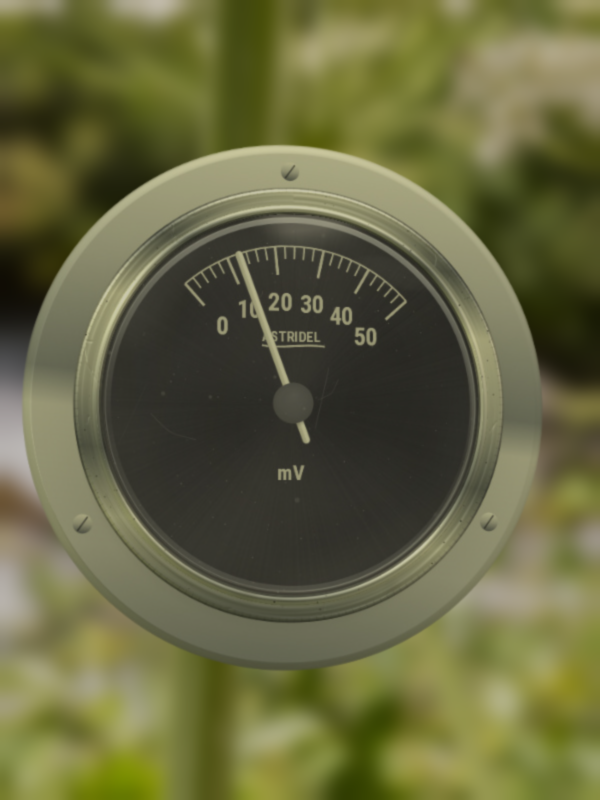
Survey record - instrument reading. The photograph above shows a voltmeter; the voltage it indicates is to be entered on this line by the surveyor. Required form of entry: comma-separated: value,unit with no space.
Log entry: 12,mV
